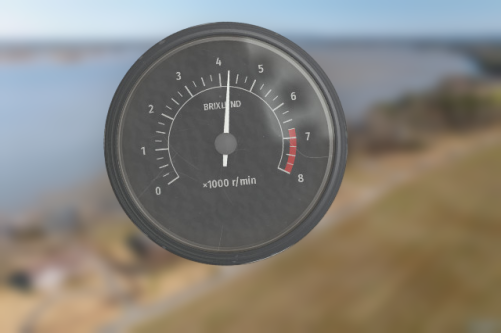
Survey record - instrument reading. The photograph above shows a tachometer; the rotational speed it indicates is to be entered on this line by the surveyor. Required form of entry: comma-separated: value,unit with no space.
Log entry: 4250,rpm
